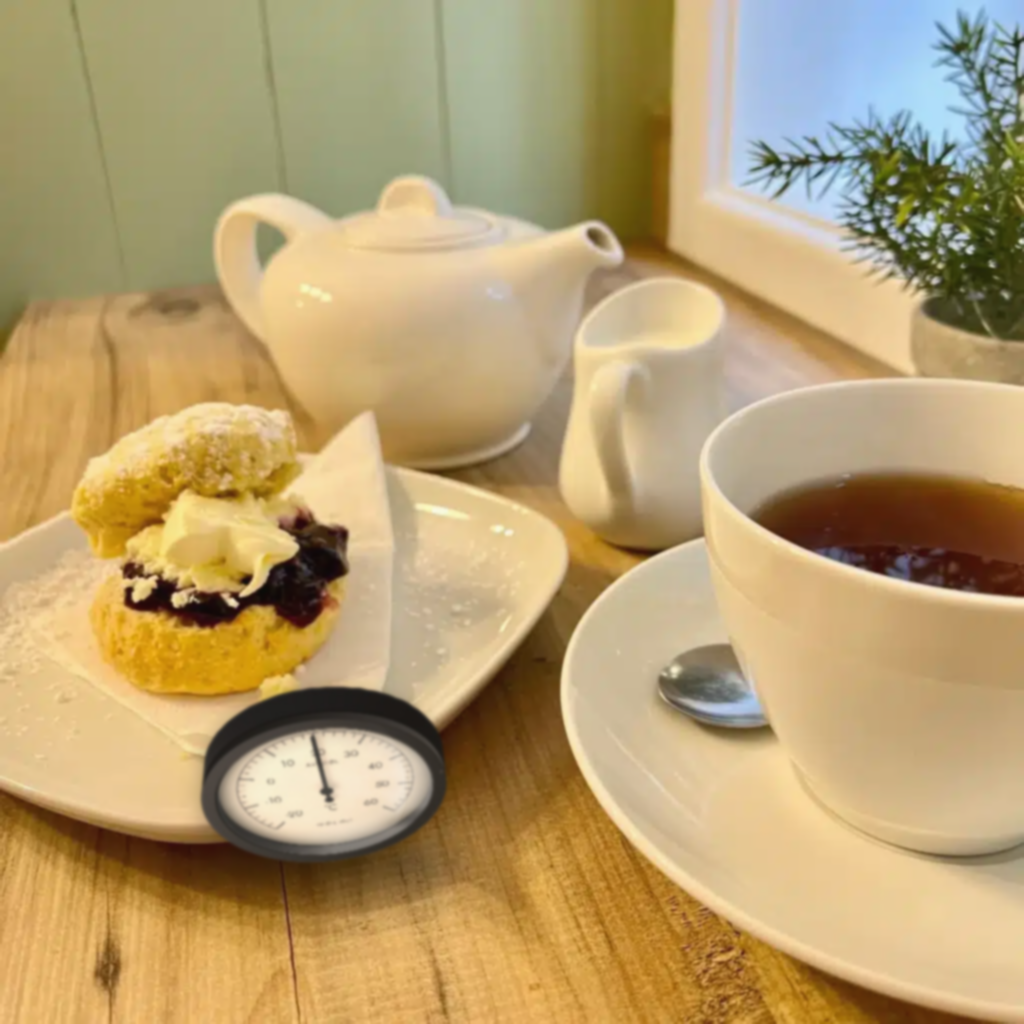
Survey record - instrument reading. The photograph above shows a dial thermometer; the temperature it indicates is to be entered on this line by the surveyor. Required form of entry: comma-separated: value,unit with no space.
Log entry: 20,°C
